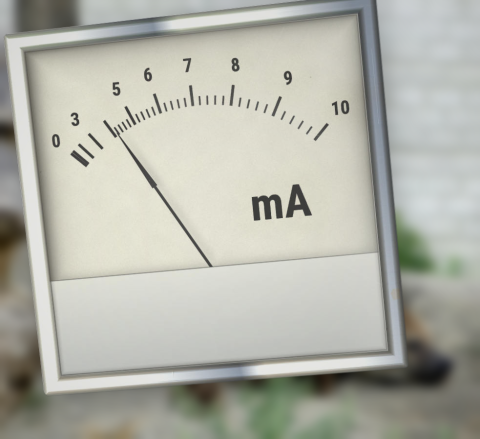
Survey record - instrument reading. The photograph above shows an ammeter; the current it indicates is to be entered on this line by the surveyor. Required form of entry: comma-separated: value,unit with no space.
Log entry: 4.2,mA
